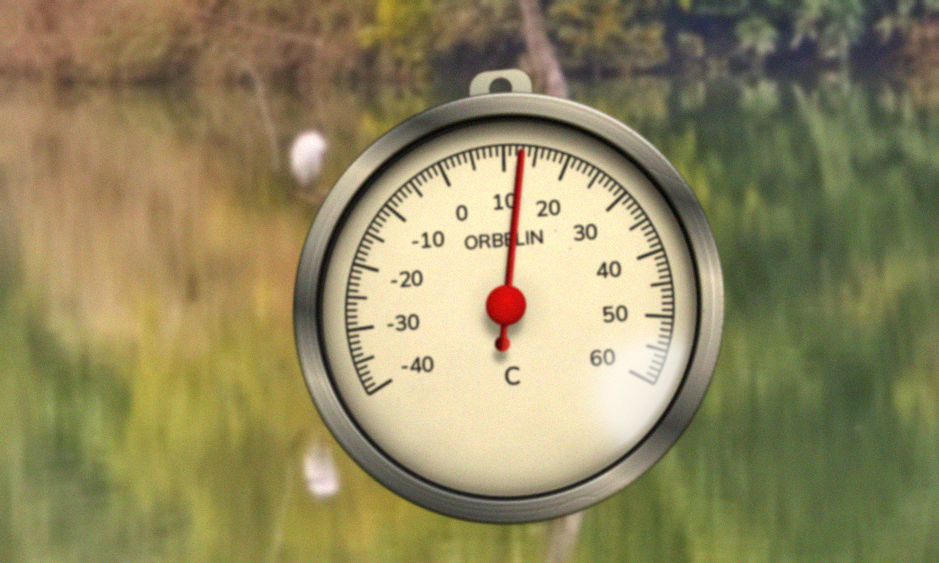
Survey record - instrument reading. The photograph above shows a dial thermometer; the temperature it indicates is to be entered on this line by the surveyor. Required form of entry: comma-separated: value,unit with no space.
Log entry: 13,°C
